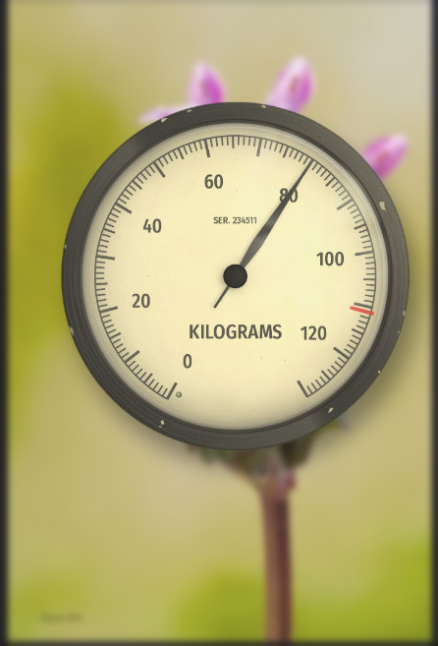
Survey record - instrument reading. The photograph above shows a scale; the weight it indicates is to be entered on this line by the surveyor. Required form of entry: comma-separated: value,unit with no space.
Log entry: 80,kg
